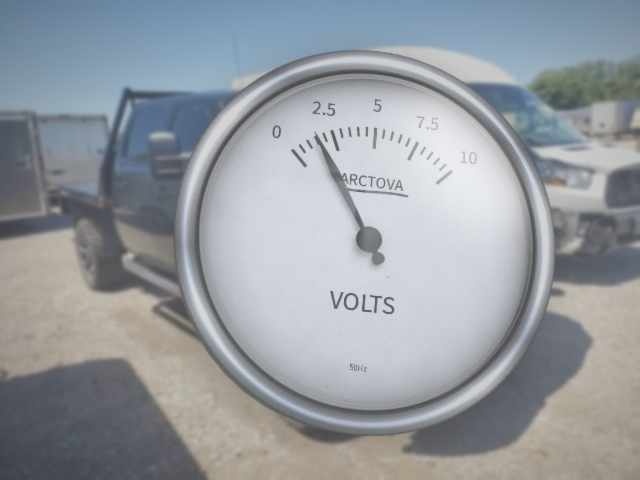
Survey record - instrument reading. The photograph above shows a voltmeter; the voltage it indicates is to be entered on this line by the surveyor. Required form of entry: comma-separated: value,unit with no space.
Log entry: 1.5,V
